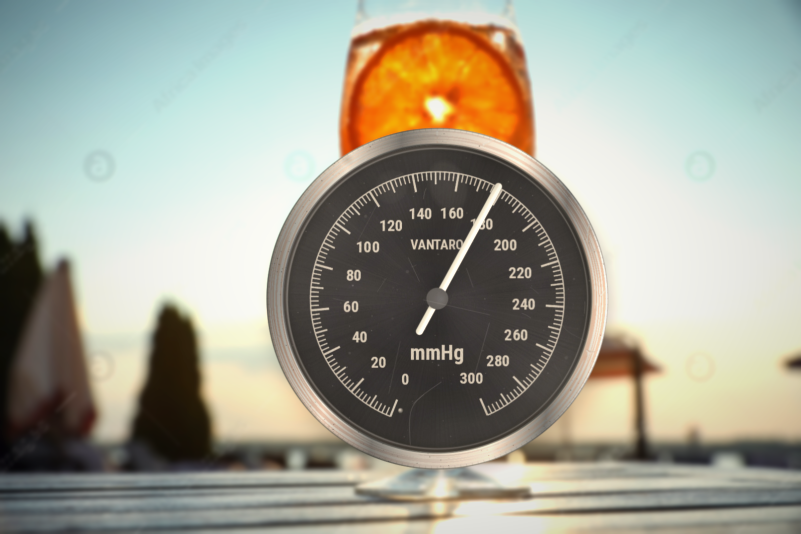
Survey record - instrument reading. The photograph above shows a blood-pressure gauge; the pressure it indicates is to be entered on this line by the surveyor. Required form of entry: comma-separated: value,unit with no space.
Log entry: 178,mmHg
